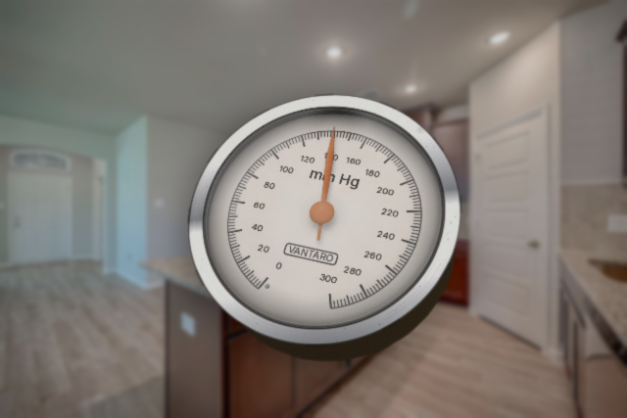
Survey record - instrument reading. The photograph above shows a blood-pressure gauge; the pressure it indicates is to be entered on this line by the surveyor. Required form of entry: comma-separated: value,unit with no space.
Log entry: 140,mmHg
